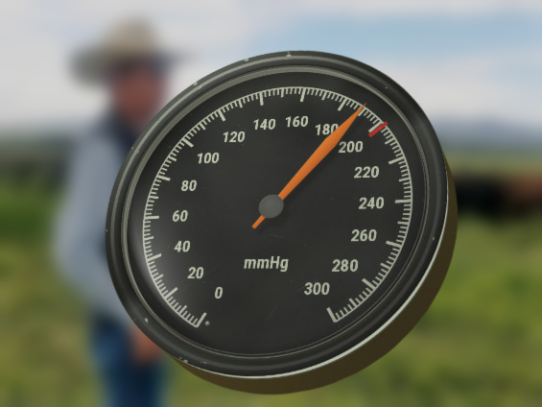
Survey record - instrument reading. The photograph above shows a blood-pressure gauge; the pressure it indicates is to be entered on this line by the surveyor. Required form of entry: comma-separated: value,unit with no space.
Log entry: 190,mmHg
